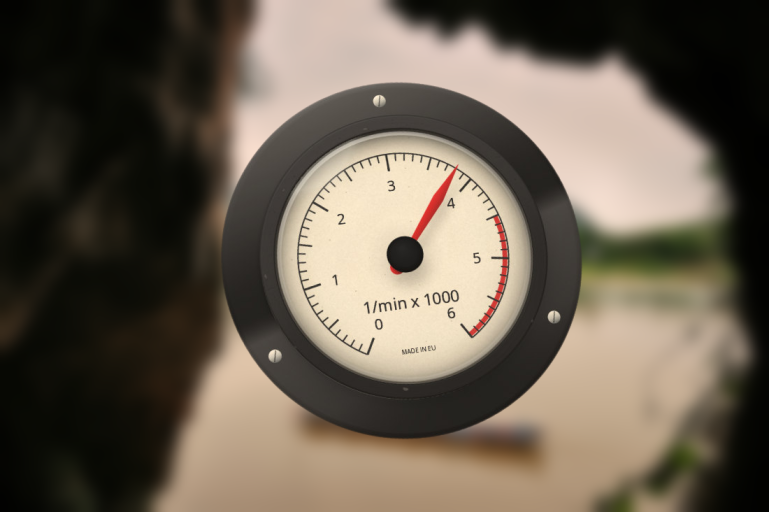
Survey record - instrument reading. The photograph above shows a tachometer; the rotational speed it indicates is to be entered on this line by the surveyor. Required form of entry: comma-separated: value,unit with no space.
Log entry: 3800,rpm
